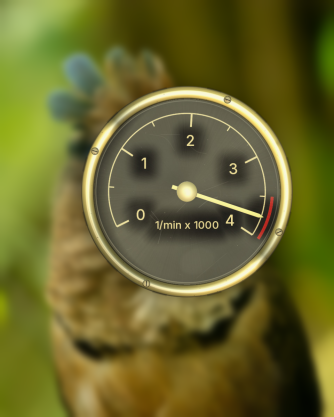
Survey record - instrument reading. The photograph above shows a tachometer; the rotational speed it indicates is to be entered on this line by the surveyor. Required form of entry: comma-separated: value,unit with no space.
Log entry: 3750,rpm
